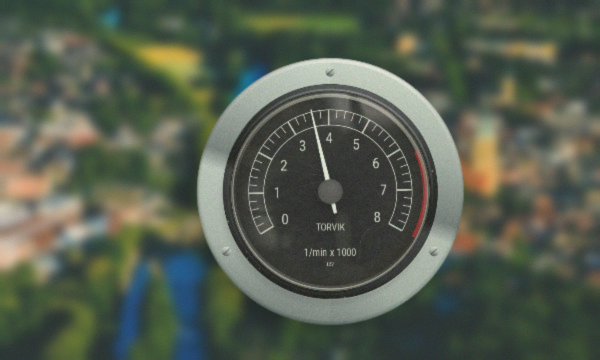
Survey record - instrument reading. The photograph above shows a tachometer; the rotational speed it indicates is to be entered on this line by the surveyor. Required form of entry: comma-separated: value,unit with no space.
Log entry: 3600,rpm
